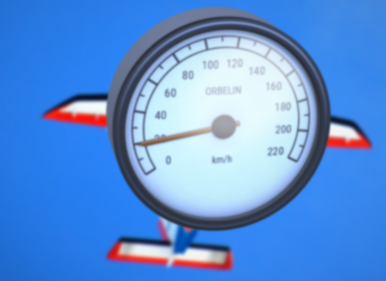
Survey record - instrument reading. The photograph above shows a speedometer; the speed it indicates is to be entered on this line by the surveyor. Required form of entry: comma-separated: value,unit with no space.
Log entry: 20,km/h
